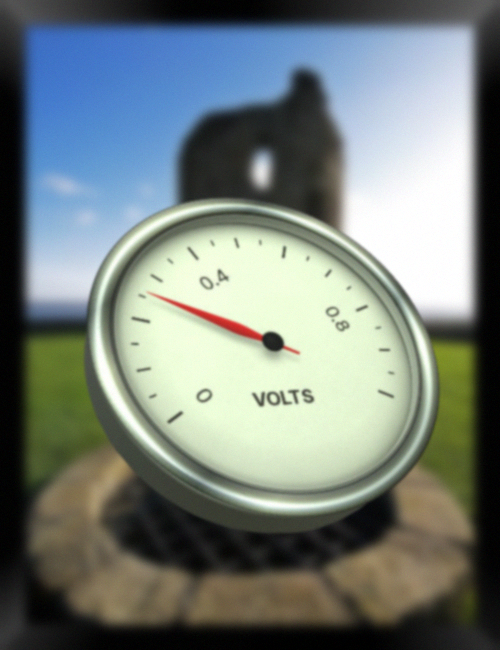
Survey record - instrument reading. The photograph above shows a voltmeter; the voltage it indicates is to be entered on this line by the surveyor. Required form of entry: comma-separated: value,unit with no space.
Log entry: 0.25,V
